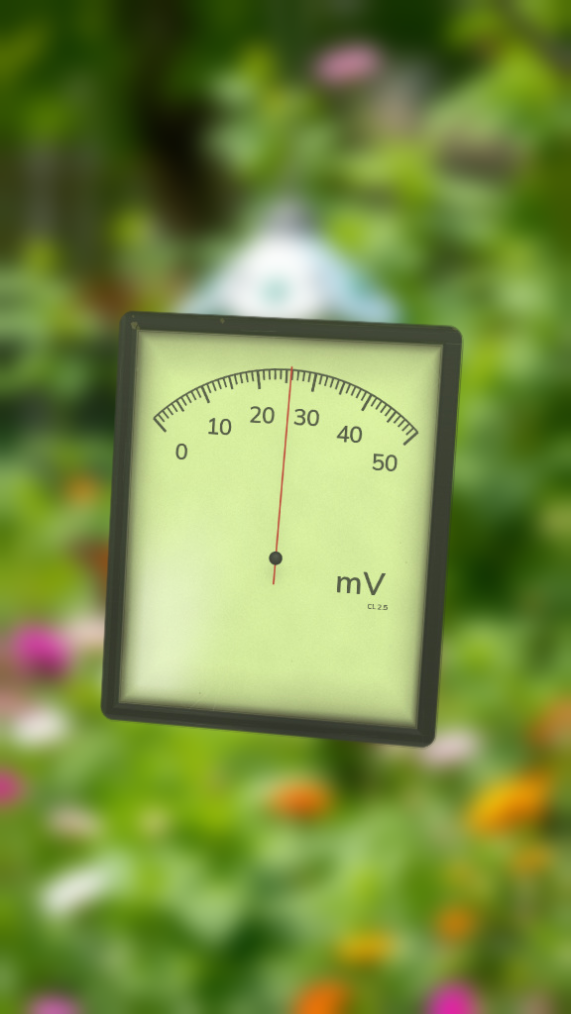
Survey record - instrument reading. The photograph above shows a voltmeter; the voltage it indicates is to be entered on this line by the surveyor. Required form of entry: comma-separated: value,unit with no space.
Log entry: 26,mV
